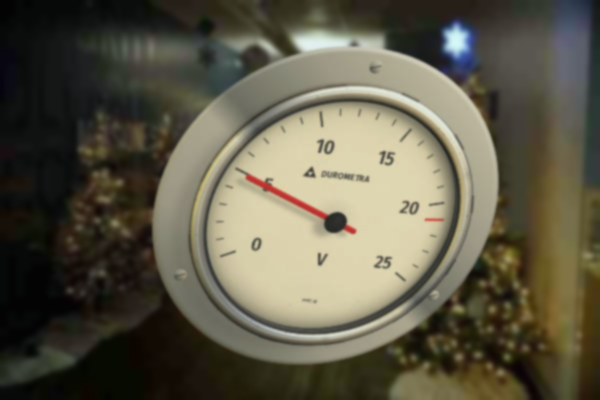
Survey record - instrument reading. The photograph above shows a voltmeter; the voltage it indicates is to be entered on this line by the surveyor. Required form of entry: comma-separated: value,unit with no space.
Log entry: 5,V
